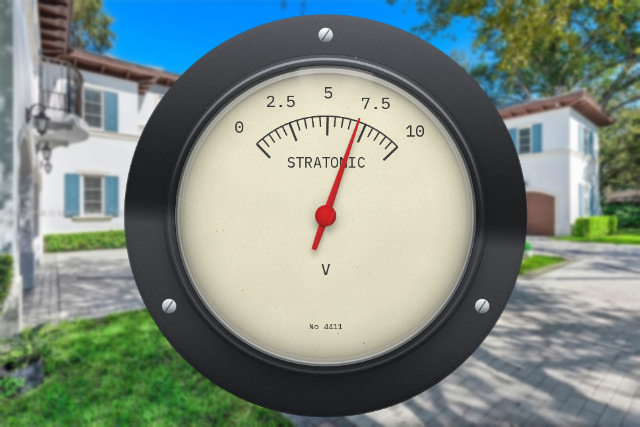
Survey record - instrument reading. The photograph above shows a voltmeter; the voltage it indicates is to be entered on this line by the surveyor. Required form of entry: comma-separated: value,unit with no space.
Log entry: 7,V
